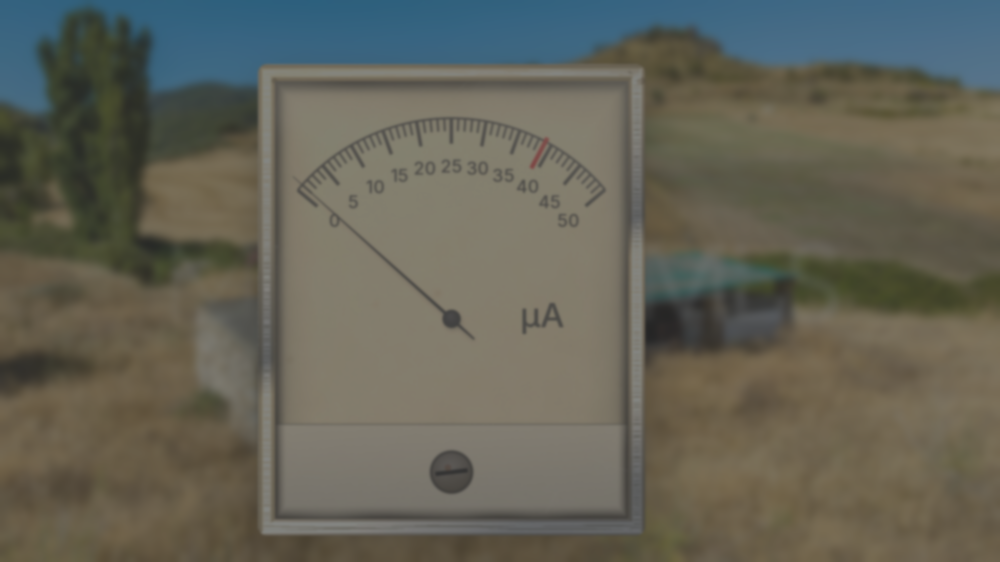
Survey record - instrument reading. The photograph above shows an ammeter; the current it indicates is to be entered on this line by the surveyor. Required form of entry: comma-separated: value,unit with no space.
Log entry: 1,µA
